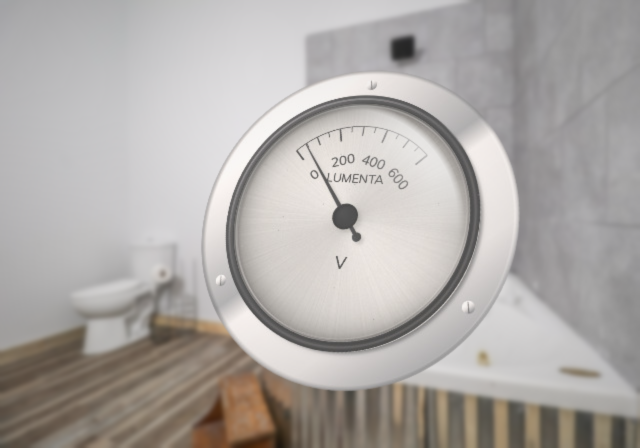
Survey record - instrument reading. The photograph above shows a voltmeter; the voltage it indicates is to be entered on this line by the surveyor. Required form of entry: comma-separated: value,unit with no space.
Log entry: 50,V
